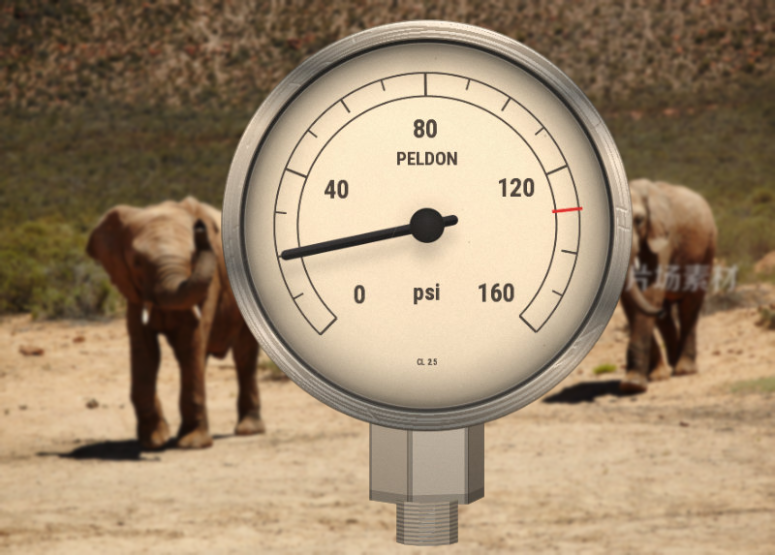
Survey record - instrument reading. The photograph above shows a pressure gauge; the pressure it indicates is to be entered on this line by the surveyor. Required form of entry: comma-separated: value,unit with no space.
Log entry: 20,psi
